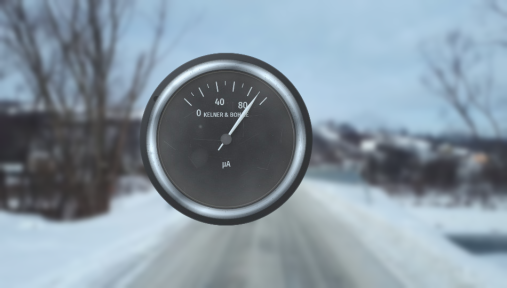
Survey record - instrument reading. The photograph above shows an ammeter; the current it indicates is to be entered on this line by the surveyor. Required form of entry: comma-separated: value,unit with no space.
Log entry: 90,µA
